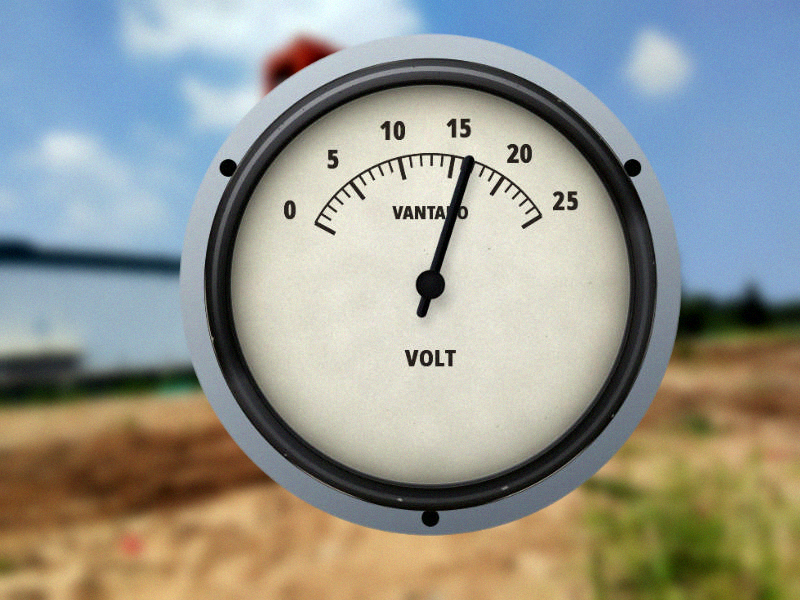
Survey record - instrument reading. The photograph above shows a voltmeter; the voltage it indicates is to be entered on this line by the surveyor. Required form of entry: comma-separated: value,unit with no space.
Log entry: 16.5,V
